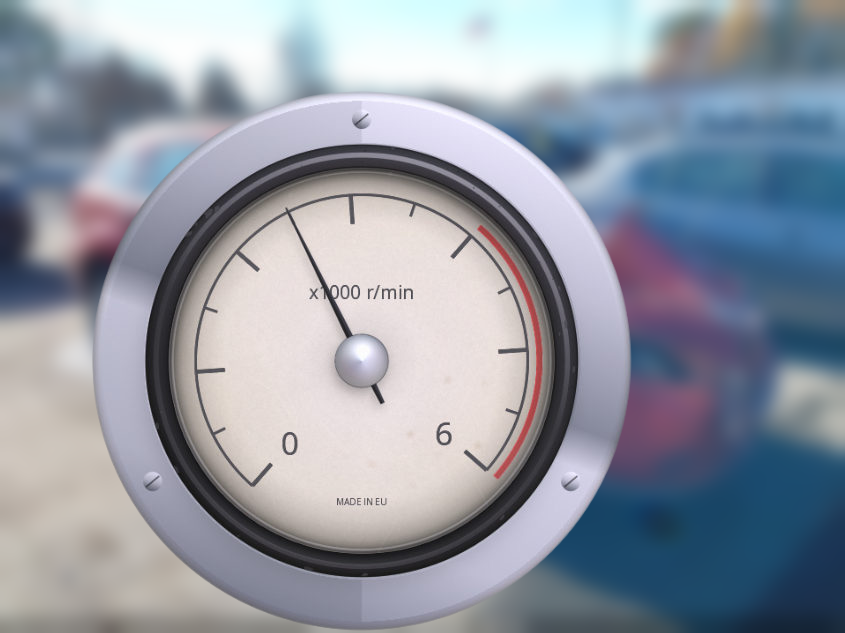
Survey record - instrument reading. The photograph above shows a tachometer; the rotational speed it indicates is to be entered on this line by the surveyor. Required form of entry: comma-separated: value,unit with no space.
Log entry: 2500,rpm
